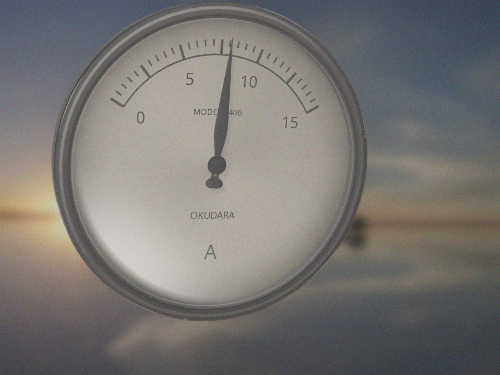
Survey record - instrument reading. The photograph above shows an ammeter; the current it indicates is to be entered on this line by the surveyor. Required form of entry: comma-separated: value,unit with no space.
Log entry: 8,A
